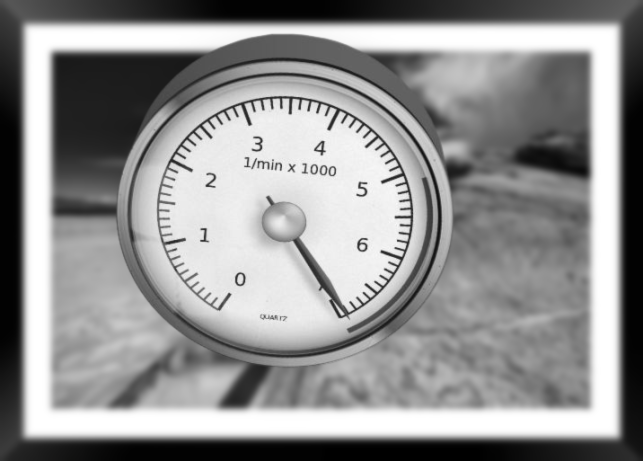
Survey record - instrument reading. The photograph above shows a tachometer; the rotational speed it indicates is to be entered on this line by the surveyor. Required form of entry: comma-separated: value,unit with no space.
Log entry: 6900,rpm
